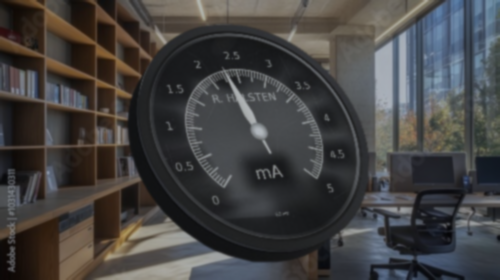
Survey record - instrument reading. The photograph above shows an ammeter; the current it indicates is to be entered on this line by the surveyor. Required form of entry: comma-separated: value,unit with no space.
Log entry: 2.25,mA
